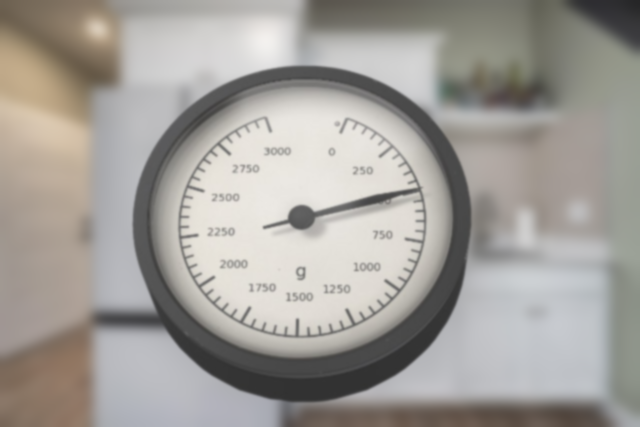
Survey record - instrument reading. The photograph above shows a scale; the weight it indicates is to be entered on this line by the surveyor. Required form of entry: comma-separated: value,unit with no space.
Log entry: 500,g
